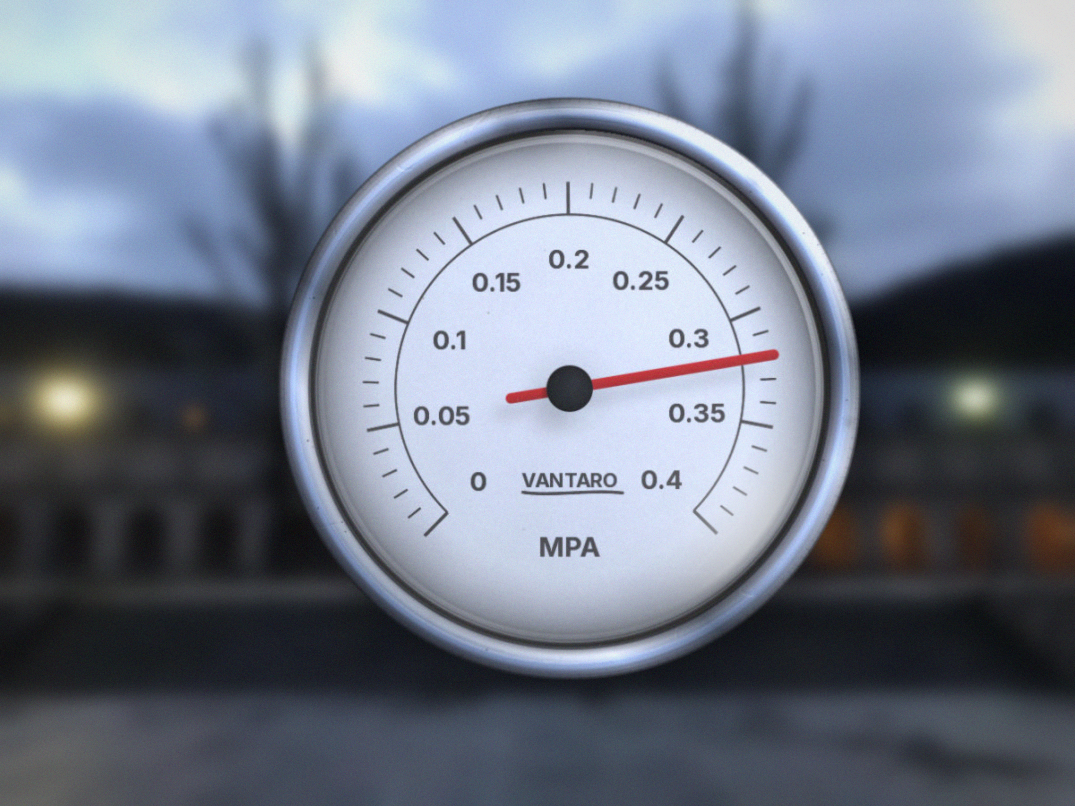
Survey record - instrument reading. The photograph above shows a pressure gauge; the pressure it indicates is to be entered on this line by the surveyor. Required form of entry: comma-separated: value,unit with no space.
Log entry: 0.32,MPa
